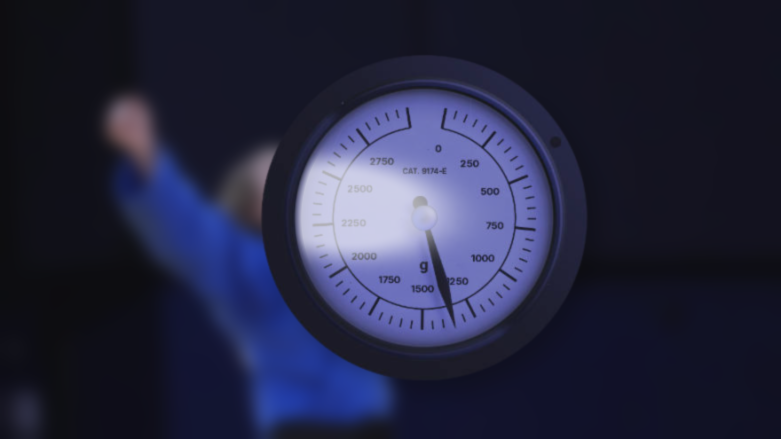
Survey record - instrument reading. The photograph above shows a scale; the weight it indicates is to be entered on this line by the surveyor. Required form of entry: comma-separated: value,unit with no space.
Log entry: 1350,g
